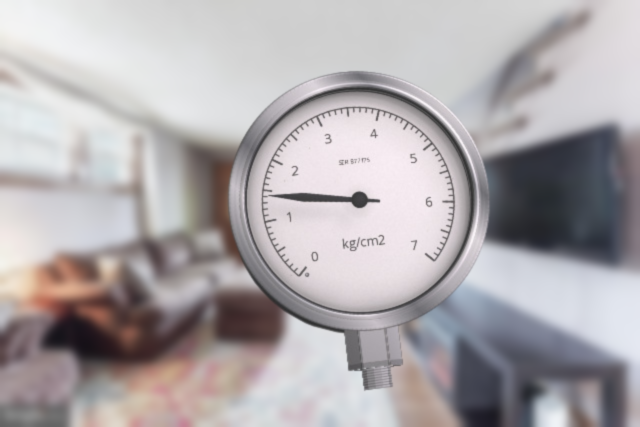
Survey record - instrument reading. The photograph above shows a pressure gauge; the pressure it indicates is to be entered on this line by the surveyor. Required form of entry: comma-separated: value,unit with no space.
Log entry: 1.4,kg/cm²
